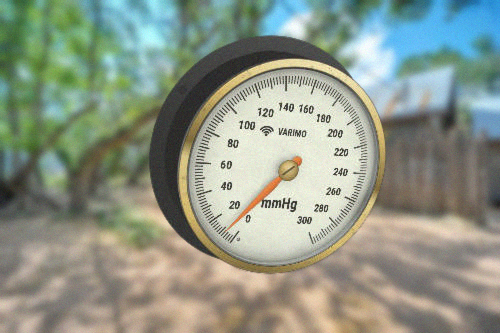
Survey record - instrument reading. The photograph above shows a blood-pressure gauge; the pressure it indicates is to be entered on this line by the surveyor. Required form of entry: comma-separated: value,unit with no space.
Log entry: 10,mmHg
